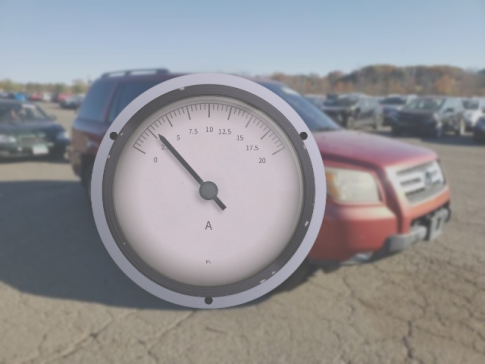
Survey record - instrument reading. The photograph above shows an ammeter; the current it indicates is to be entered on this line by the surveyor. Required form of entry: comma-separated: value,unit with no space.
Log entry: 3,A
